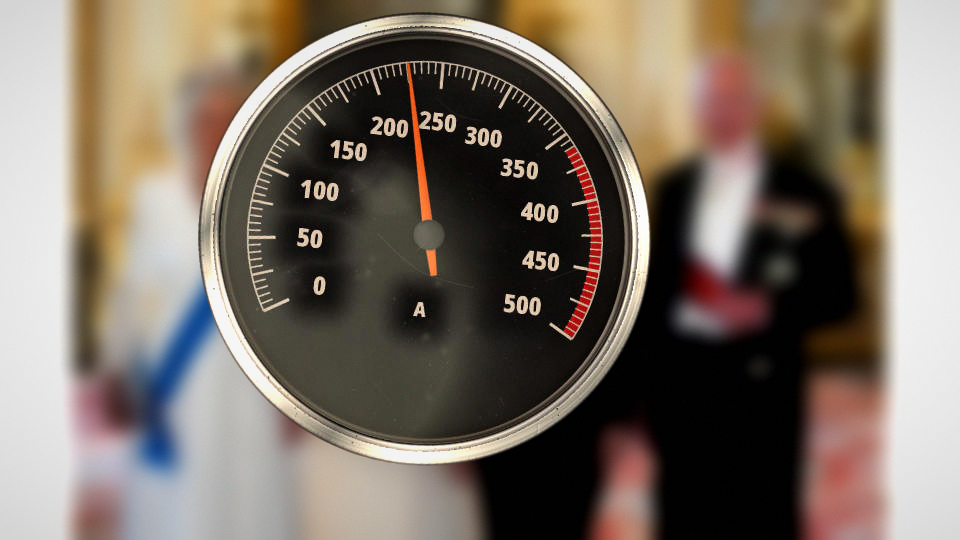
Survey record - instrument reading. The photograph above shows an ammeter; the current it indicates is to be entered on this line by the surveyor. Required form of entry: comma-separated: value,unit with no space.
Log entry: 225,A
